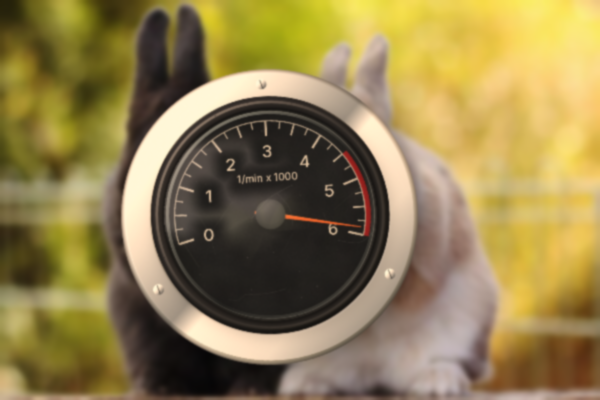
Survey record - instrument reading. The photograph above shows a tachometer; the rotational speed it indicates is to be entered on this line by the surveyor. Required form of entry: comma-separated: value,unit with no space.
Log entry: 5875,rpm
